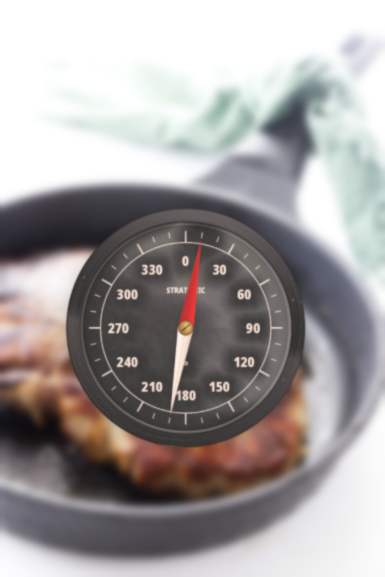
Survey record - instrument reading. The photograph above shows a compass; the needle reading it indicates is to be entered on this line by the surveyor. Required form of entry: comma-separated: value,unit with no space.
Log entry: 10,°
